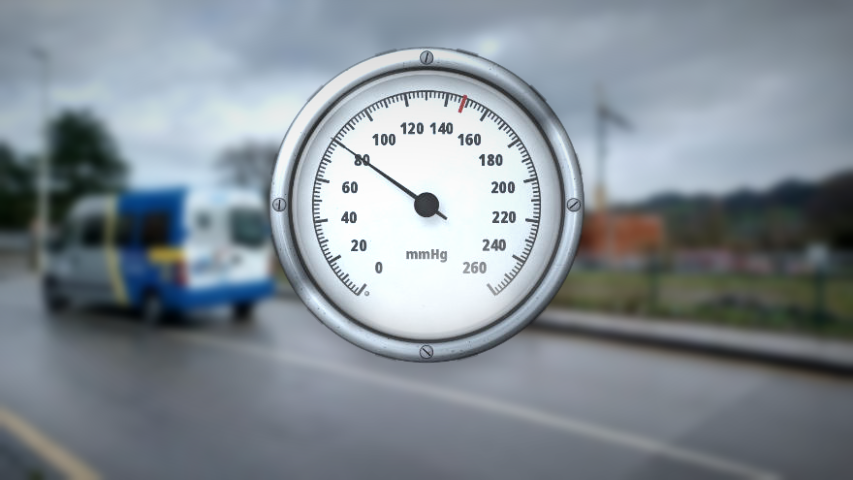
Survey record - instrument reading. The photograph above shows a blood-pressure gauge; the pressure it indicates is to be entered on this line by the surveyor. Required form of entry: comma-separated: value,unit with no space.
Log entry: 80,mmHg
